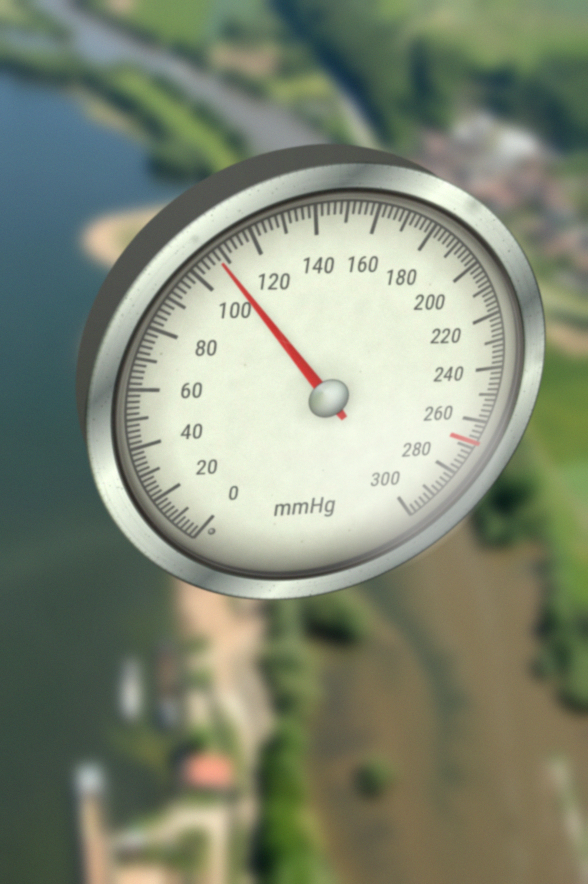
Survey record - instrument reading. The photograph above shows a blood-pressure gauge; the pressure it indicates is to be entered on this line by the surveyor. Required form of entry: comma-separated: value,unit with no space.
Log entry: 108,mmHg
